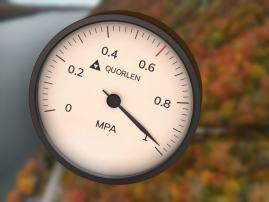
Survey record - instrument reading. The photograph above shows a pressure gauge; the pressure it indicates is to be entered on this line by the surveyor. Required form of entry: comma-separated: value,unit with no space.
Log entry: 0.98,MPa
